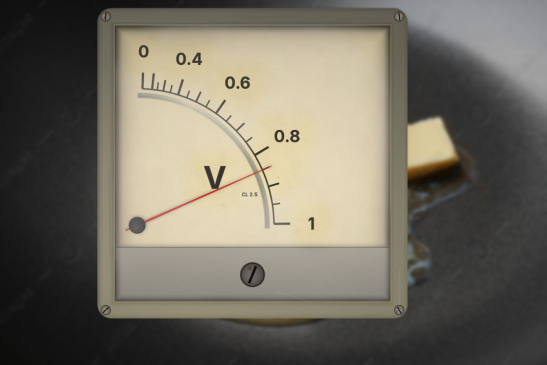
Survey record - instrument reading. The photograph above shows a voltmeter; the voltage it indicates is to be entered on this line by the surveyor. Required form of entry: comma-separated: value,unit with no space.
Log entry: 0.85,V
